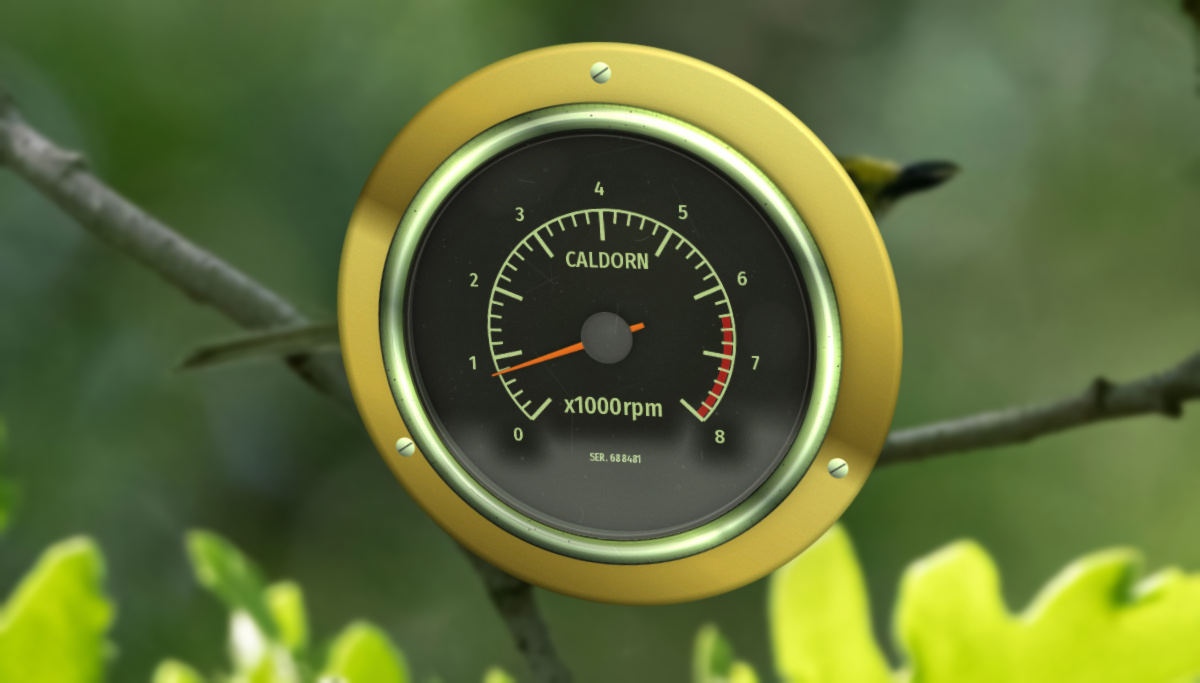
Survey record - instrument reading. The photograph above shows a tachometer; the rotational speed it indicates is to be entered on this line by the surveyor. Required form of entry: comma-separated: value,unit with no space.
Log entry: 800,rpm
